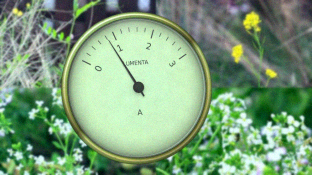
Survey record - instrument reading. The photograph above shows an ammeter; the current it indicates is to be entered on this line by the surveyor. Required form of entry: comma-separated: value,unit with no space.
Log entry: 0.8,A
